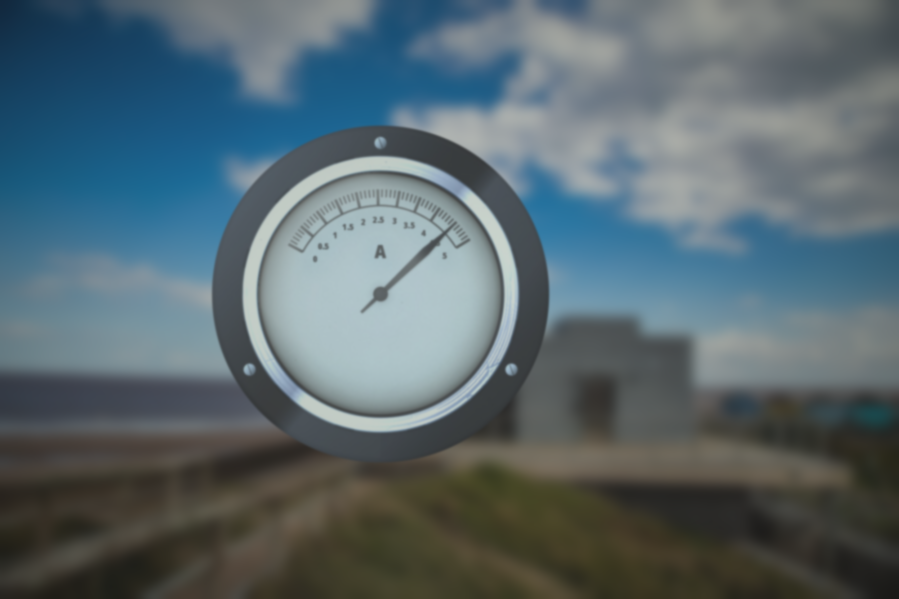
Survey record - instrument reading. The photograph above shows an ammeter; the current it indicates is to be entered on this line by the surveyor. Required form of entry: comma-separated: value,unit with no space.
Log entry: 4.5,A
